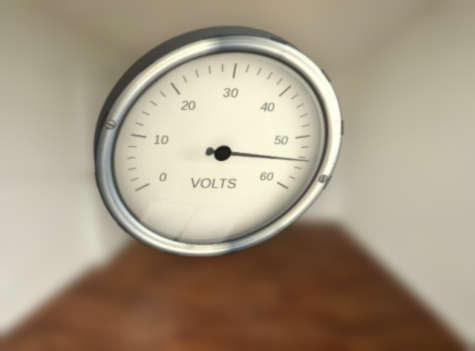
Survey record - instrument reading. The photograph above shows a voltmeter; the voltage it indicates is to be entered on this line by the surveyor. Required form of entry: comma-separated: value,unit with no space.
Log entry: 54,V
